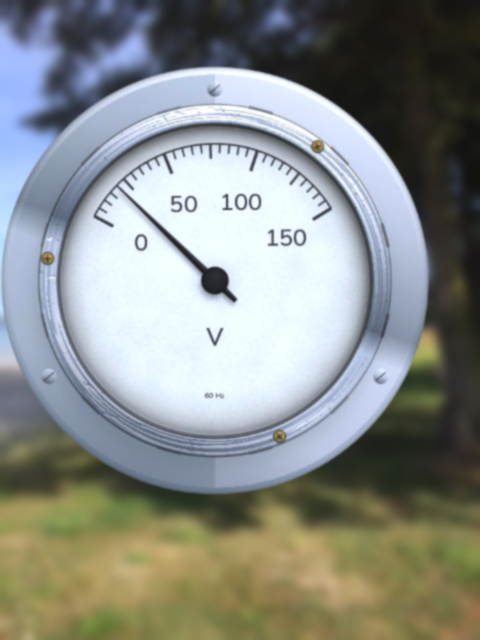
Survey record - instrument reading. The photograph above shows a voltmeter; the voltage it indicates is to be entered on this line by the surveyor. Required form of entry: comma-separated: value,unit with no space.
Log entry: 20,V
